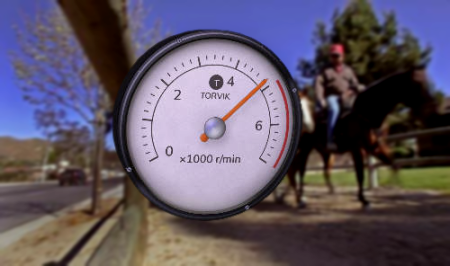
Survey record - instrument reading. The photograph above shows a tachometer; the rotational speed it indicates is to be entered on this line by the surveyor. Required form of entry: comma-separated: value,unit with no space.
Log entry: 4800,rpm
